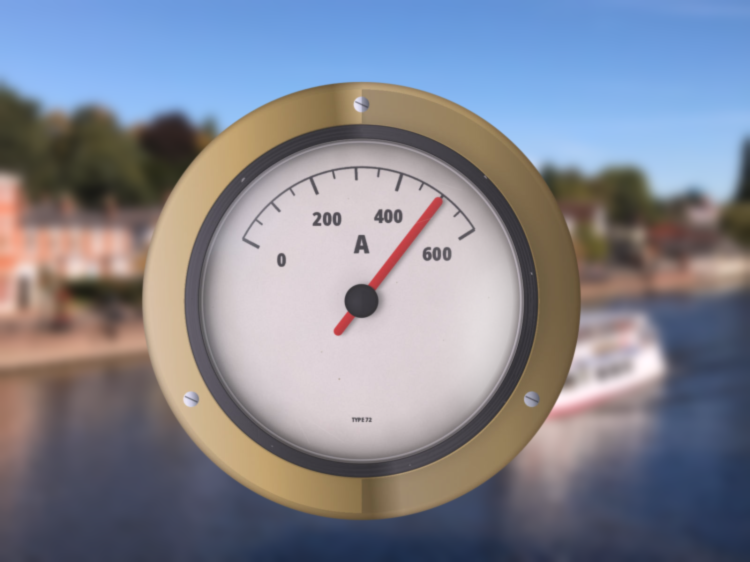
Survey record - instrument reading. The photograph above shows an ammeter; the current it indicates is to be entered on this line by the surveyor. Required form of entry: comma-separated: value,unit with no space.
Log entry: 500,A
